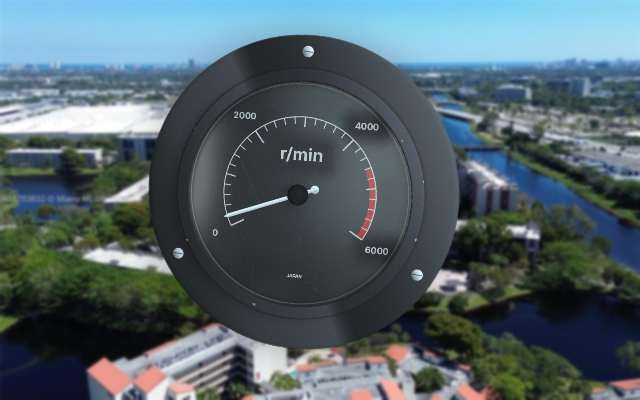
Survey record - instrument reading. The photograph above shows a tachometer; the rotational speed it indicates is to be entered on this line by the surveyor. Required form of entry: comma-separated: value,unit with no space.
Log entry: 200,rpm
